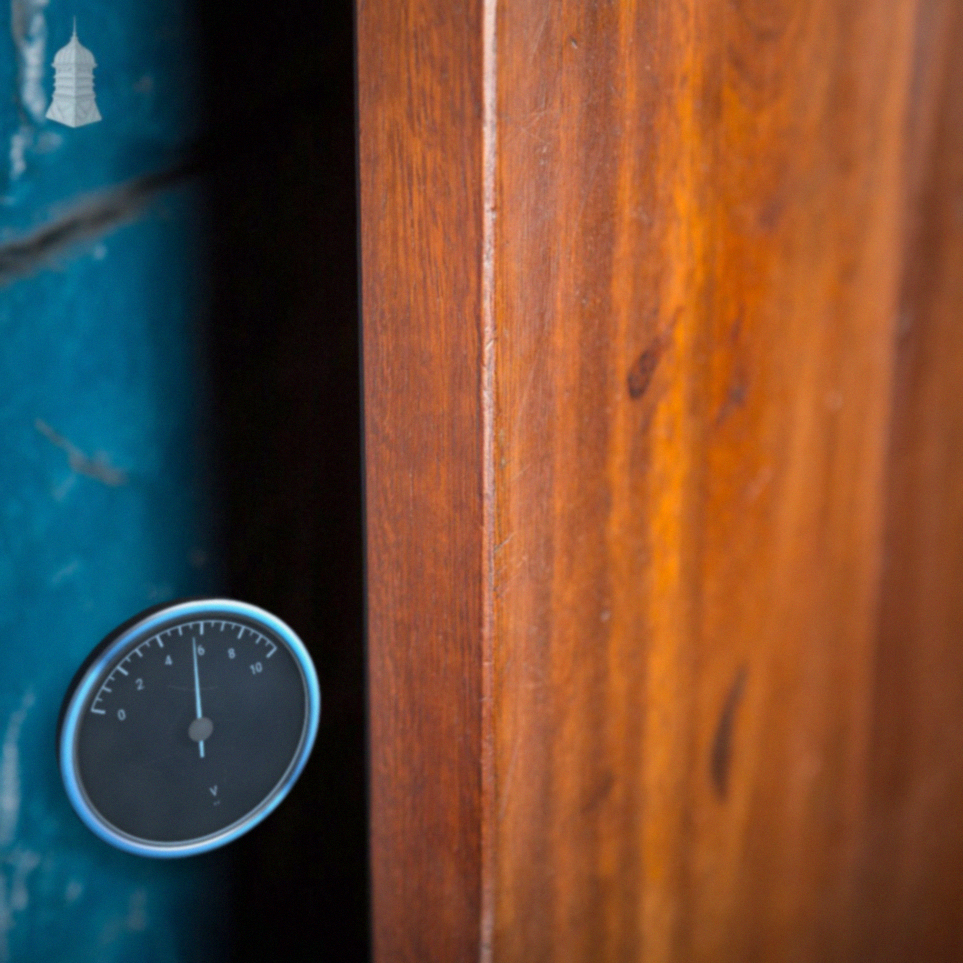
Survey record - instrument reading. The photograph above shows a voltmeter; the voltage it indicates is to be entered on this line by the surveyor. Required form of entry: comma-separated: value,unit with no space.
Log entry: 5.5,V
